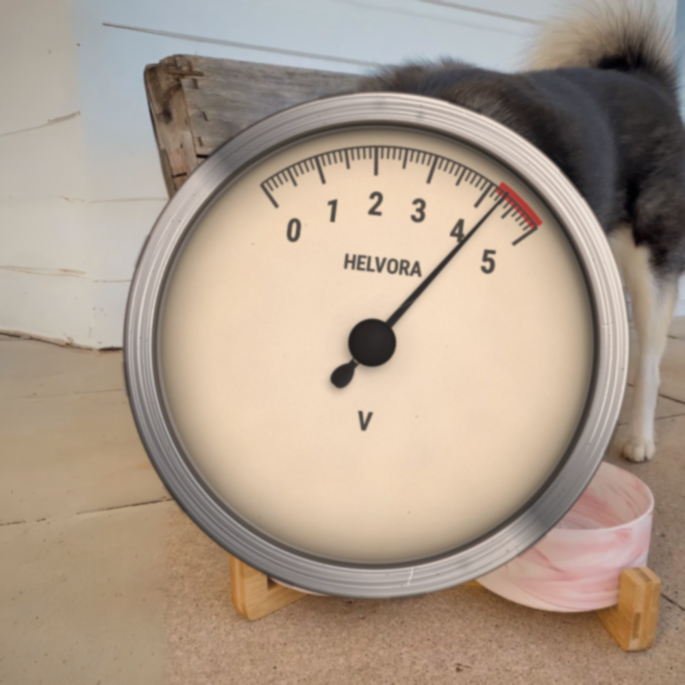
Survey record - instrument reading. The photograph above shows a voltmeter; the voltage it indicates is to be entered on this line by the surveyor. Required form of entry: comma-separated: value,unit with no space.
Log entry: 4.3,V
